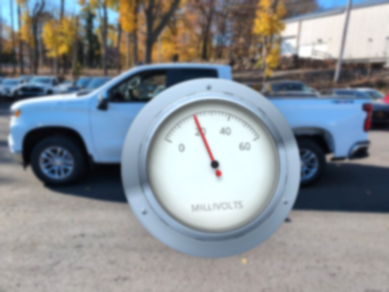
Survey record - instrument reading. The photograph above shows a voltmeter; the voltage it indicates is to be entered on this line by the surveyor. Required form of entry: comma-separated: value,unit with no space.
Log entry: 20,mV
